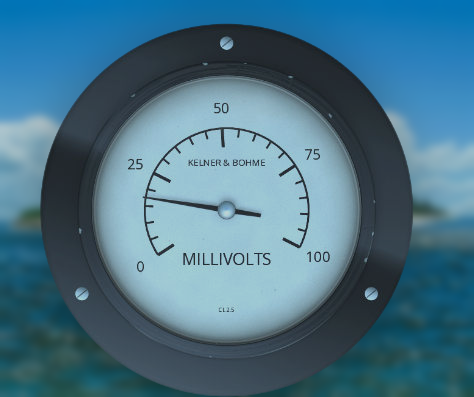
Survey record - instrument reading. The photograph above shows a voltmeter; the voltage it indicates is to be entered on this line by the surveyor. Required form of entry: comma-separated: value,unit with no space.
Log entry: 17.5,mV
